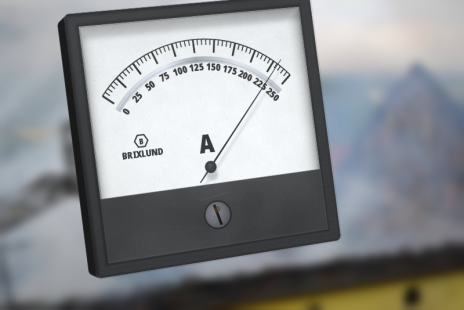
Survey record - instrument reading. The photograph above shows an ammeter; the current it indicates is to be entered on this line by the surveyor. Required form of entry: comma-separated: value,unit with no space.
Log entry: 230,A
